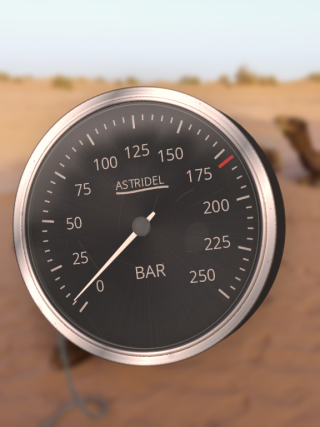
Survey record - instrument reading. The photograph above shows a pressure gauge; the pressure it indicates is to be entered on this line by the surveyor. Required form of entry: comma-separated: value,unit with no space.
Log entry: 5,bar
